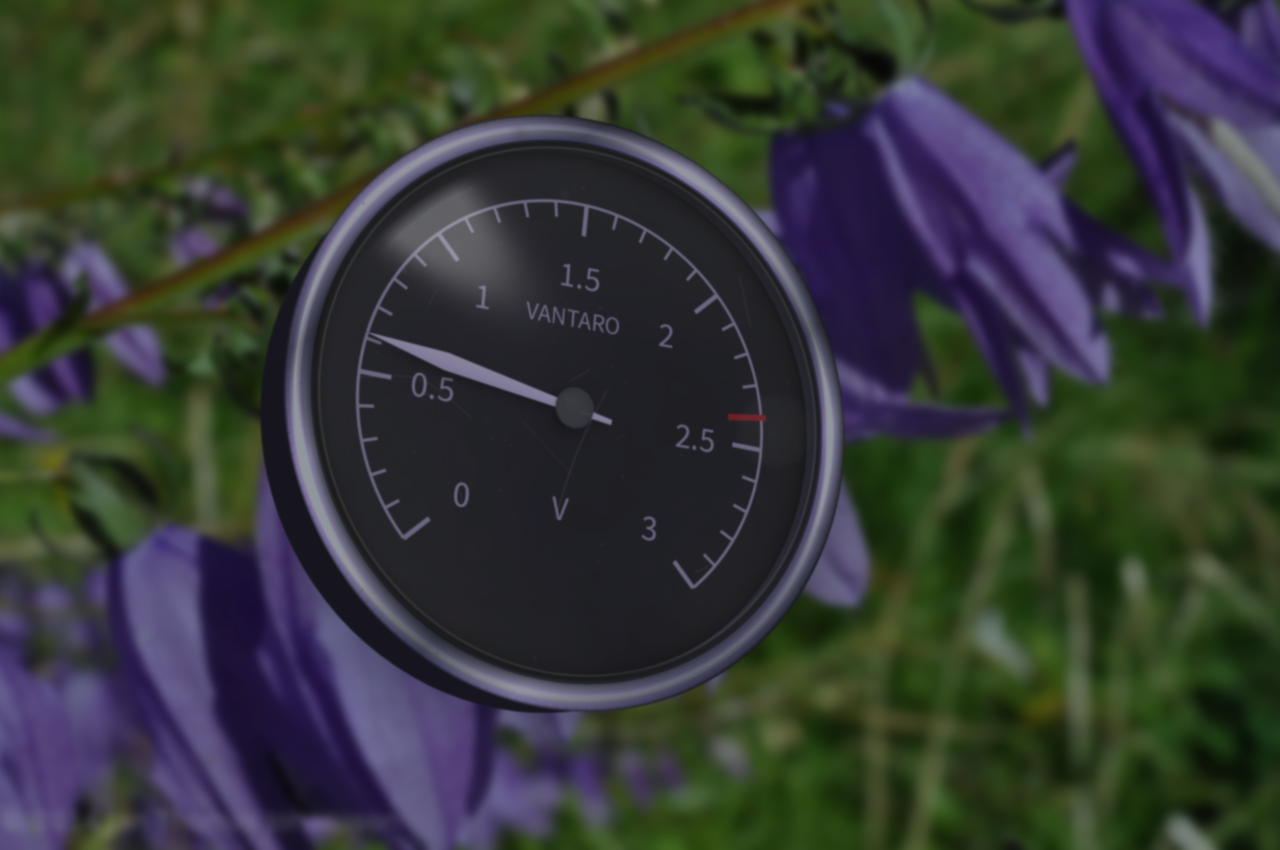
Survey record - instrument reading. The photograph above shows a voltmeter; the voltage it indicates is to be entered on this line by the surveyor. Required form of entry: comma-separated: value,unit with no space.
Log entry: 0.6,V
